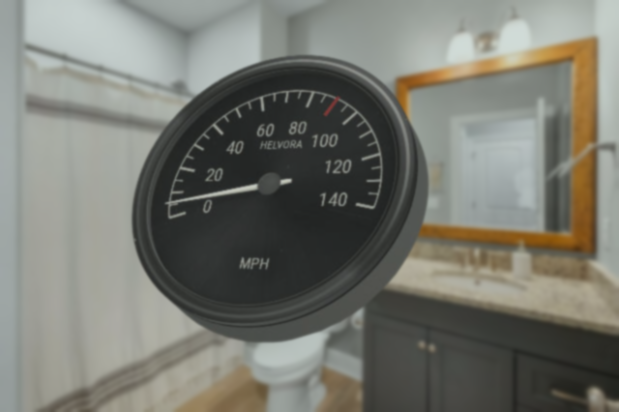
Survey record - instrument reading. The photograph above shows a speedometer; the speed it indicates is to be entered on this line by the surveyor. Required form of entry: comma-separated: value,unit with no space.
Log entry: 5,mph
